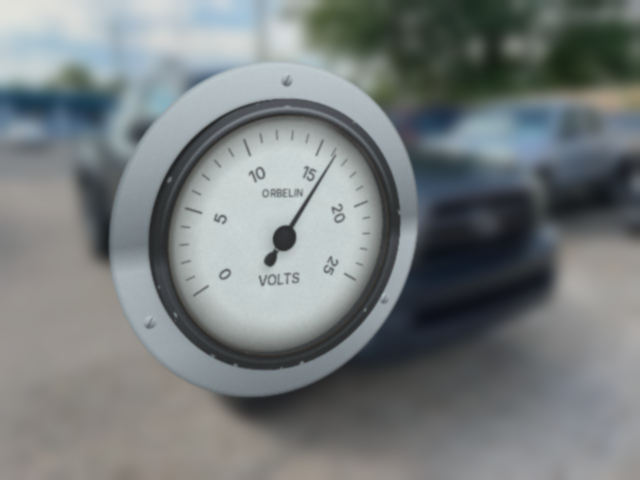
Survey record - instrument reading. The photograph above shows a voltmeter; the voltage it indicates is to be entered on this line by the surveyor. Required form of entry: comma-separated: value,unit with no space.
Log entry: 16,V
